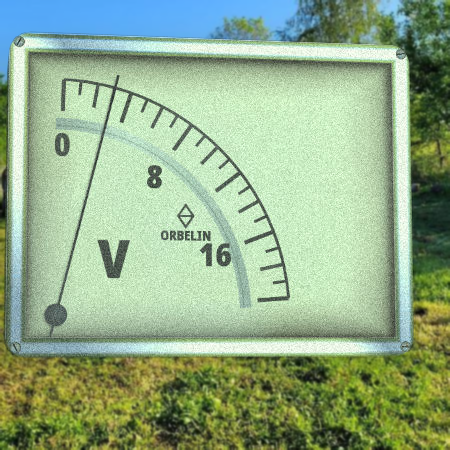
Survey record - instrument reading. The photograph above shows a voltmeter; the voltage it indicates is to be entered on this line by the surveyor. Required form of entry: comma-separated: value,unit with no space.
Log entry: 3,V
